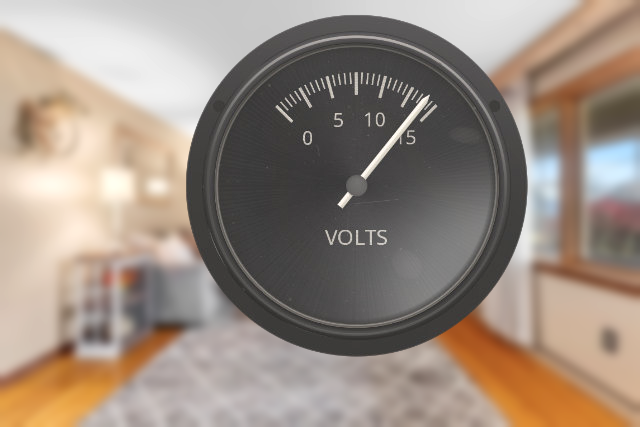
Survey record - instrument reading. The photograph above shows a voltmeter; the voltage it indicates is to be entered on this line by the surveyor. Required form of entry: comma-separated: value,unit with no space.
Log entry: 14,V
